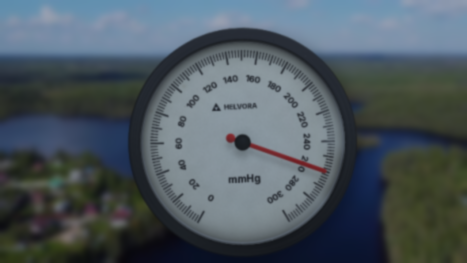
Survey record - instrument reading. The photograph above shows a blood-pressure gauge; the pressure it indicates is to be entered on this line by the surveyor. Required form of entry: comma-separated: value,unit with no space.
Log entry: 260,mmHg
